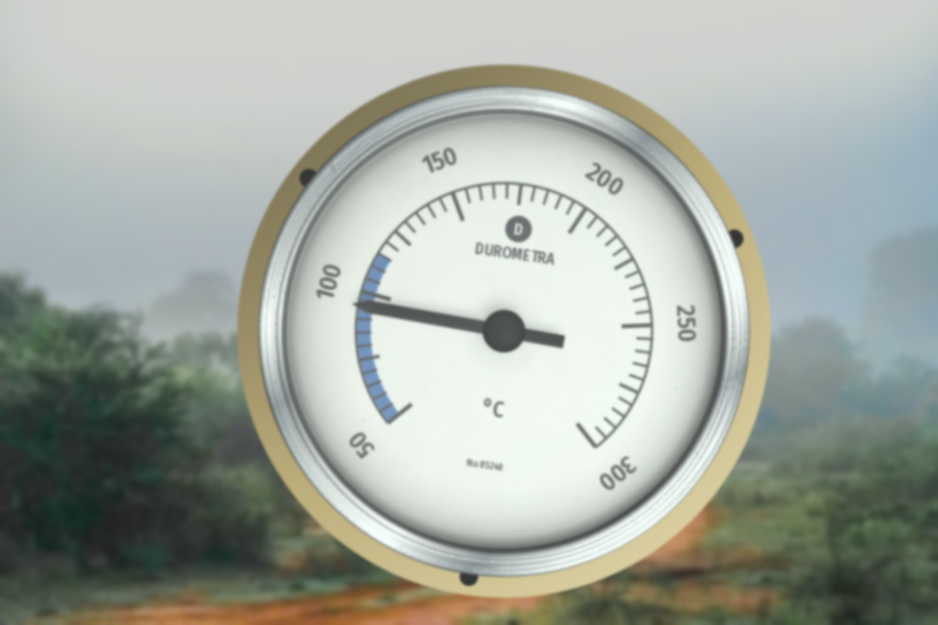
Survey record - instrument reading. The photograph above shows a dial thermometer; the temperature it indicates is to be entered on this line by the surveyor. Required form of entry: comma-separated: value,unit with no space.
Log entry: 95,°C
